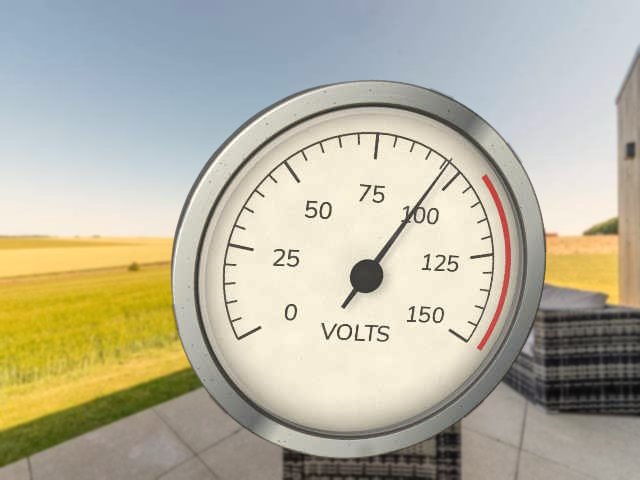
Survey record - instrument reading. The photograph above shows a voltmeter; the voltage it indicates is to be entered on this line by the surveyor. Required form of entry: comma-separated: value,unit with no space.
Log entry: 95,V
